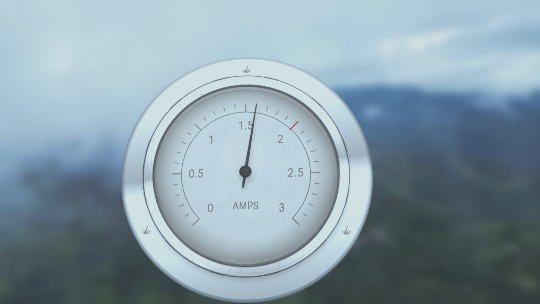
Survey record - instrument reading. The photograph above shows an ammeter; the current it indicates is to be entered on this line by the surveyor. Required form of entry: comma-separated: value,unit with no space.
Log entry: 1.6,A
